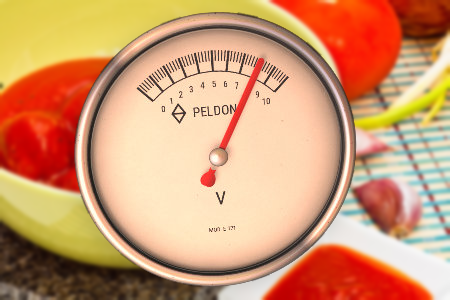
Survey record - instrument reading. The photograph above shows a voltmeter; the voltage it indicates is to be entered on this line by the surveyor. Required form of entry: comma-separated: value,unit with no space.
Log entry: 8,V
